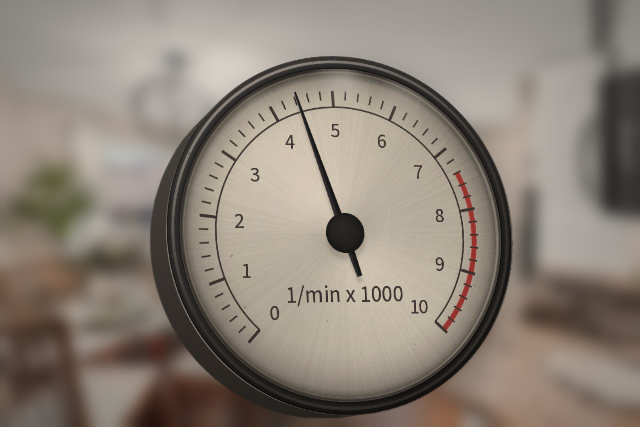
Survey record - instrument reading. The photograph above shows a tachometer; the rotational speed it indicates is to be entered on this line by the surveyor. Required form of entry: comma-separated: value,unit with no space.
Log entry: 4400,rpm
